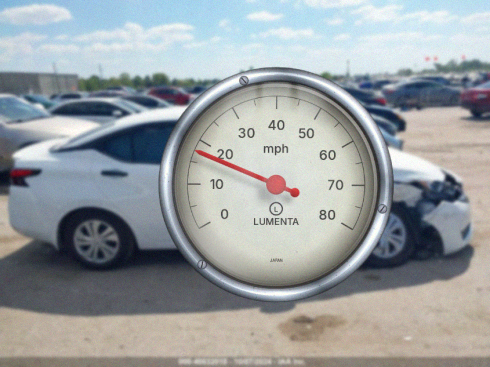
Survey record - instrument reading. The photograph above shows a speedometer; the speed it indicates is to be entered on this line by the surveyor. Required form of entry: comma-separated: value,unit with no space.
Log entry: 17.5,mph
